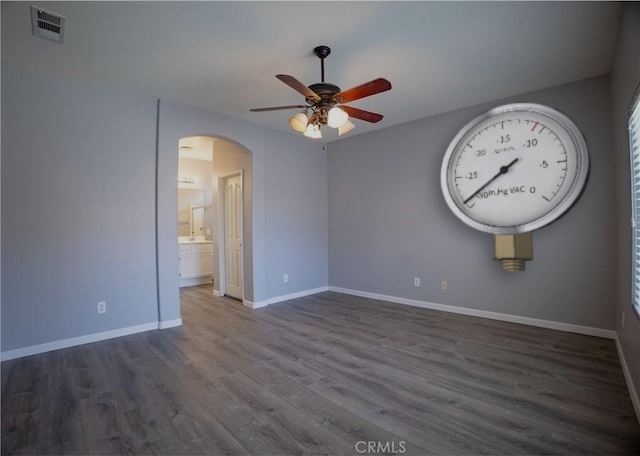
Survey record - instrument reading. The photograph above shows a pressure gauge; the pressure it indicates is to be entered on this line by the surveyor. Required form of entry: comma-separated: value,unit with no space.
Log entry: -29,inHg
